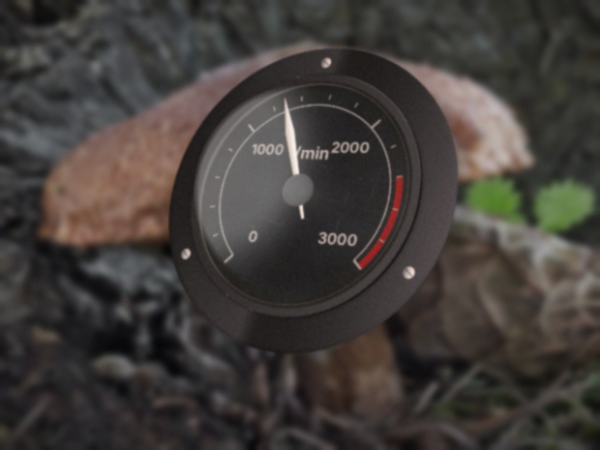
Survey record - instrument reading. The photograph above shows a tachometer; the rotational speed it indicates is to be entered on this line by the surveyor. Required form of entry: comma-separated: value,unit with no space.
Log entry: 1300,rpm
